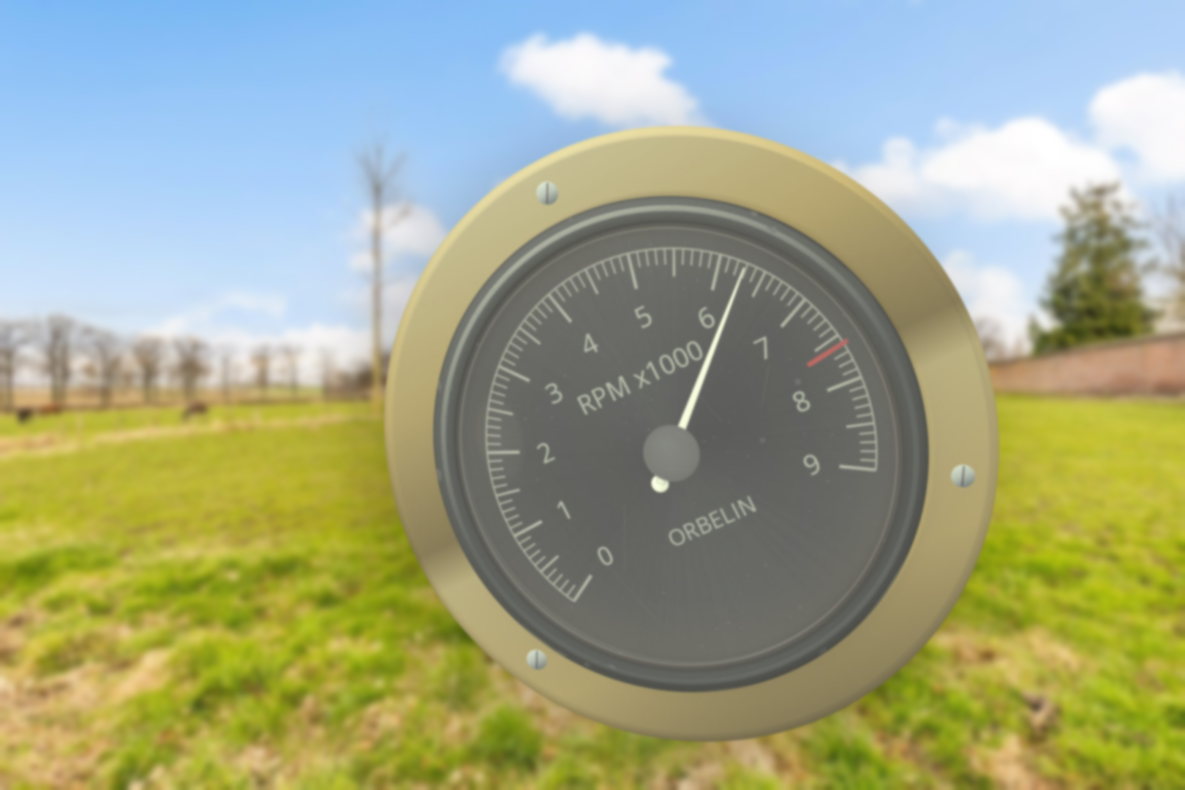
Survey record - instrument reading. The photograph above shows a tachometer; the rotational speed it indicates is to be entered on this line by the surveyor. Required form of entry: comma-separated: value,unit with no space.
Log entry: 6300,rpm
